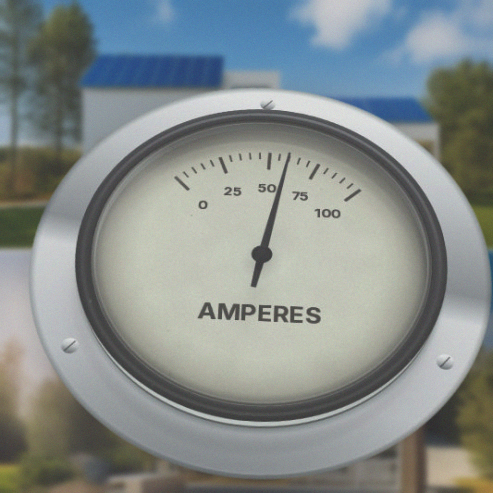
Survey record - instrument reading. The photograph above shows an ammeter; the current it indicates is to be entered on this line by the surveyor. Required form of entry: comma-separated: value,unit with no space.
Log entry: 60,A
